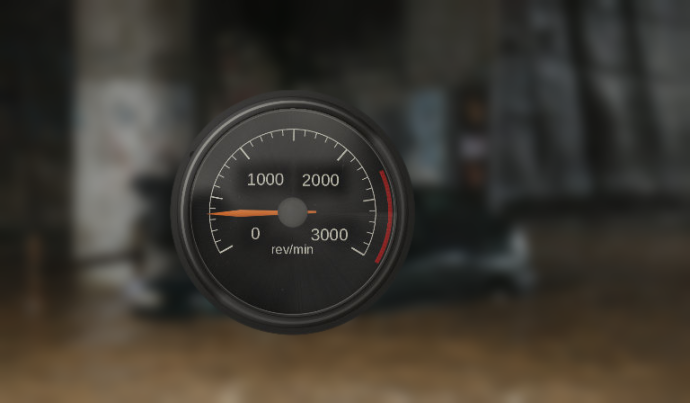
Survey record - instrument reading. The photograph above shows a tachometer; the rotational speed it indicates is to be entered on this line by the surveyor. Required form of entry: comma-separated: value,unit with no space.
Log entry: 350,rpm
